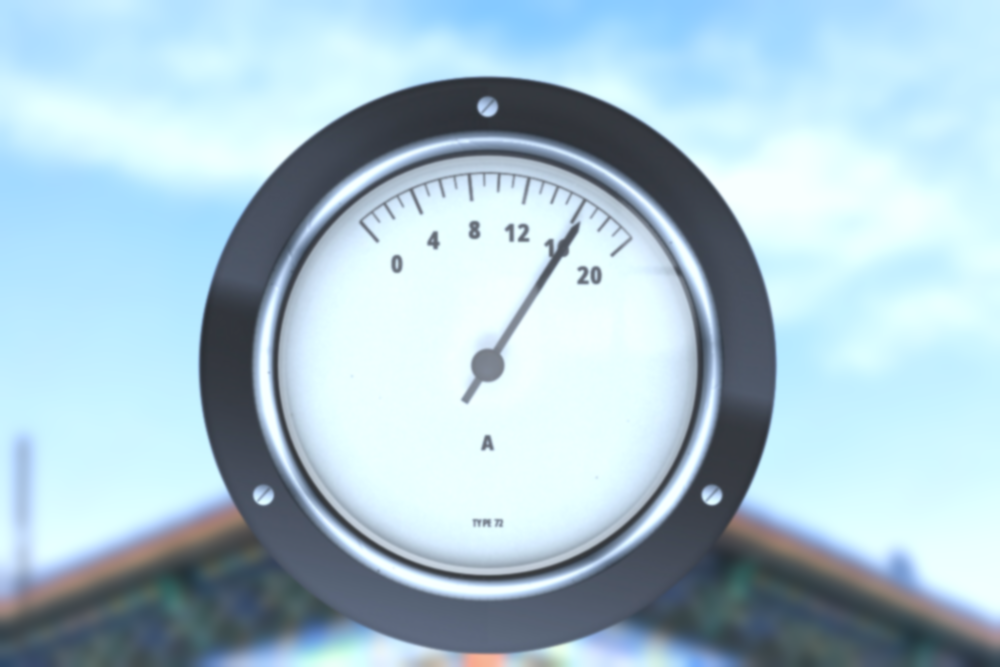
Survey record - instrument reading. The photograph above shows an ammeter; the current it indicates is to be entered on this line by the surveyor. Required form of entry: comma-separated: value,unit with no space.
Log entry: 16.5,A
